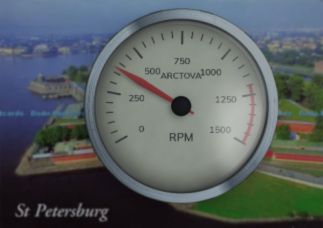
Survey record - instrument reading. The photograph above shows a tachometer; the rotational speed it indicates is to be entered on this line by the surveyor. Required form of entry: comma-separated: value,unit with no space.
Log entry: 375,rpm
